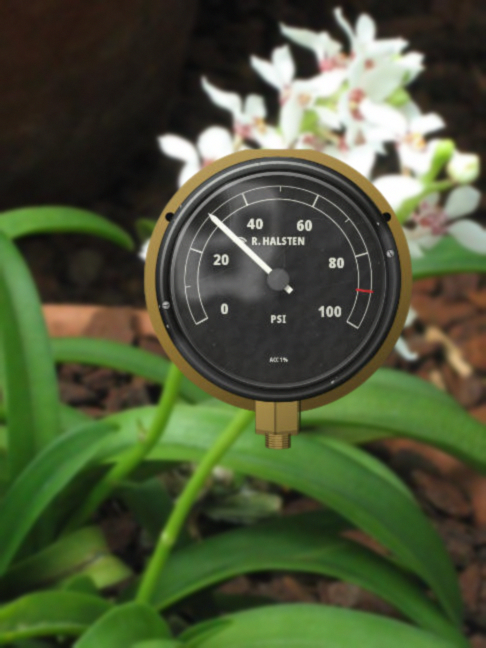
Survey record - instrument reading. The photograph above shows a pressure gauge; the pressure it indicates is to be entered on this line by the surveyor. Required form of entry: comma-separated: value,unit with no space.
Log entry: 30,psi
